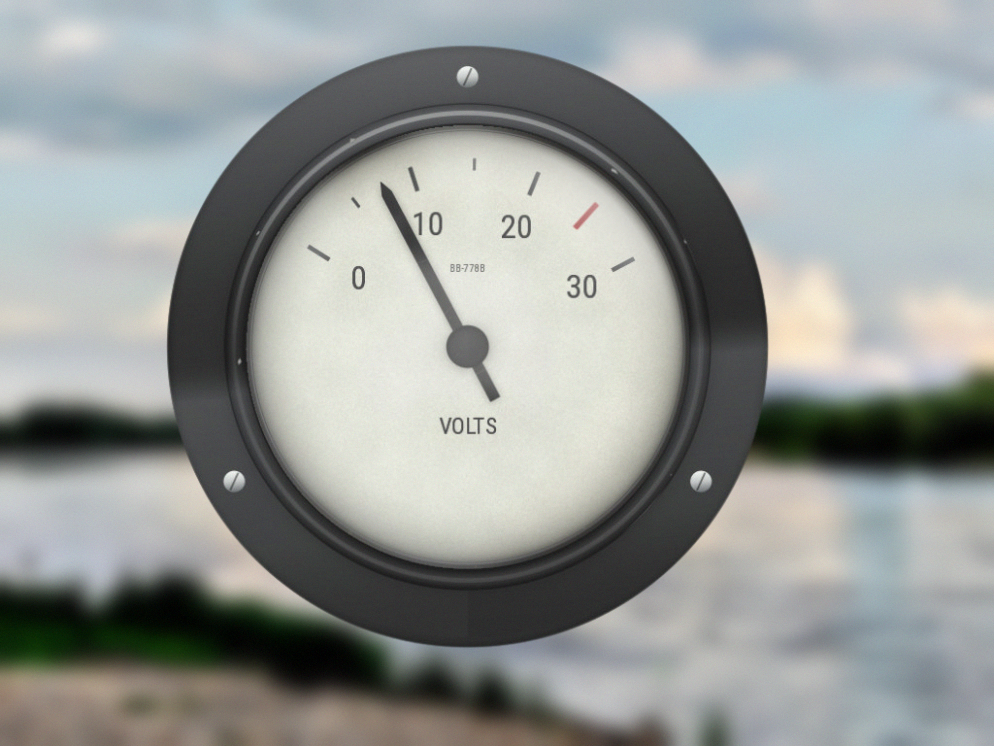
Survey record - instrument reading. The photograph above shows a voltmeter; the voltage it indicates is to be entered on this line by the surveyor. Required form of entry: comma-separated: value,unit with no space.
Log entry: 7.5,V
